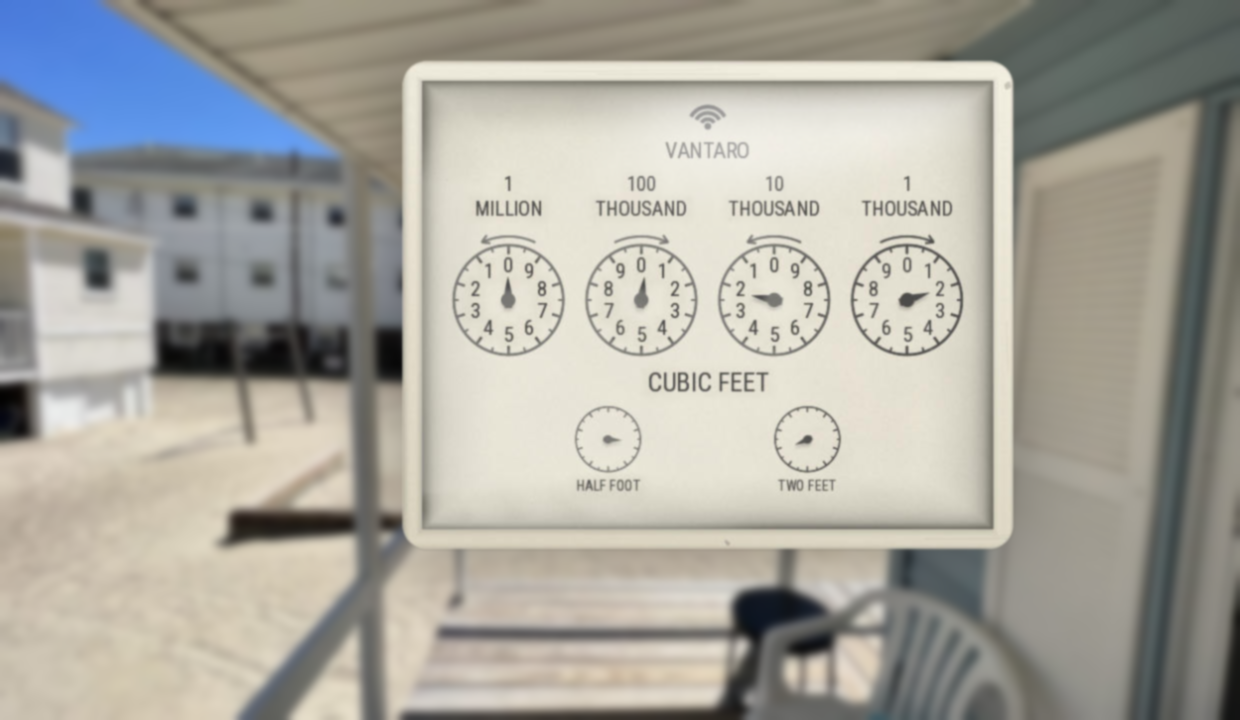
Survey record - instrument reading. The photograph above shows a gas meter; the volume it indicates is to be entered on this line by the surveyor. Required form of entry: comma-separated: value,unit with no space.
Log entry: 2200,ft³
